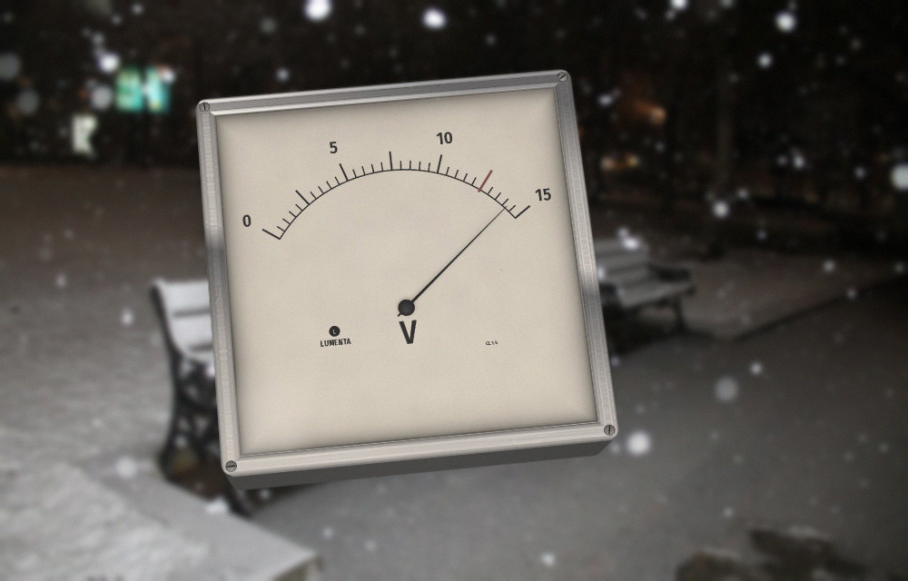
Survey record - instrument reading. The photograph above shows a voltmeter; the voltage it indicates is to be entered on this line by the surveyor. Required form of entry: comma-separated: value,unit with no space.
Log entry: 14.25,V
